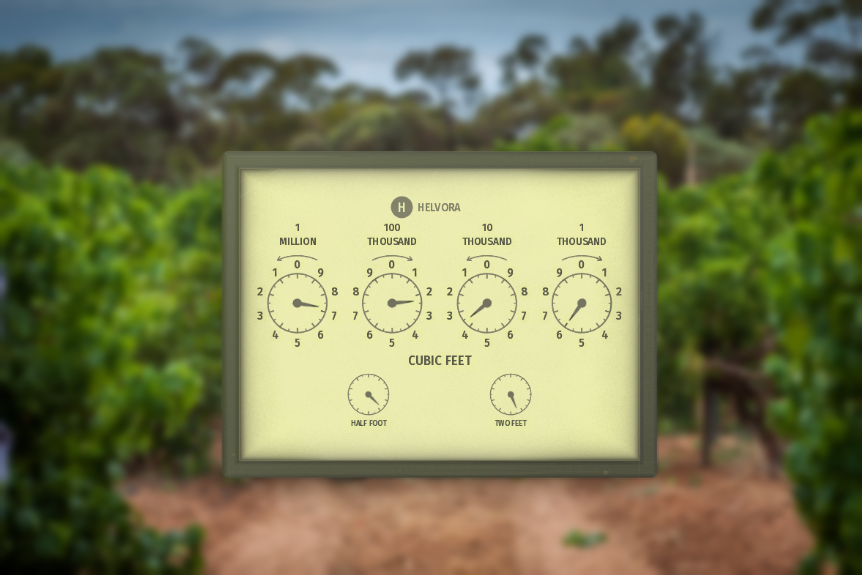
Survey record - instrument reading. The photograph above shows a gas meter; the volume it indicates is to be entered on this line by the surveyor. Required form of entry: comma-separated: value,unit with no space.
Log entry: 723600,ft³
